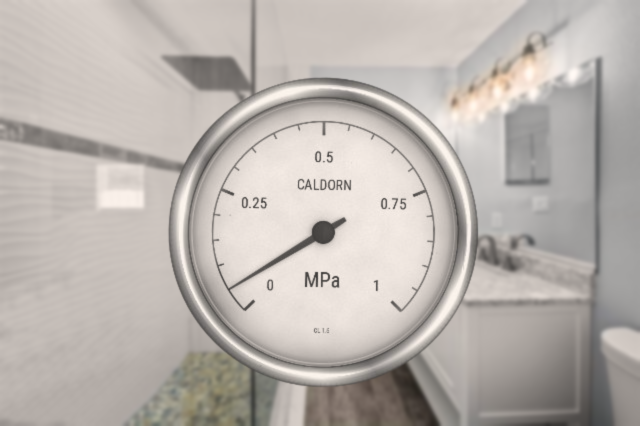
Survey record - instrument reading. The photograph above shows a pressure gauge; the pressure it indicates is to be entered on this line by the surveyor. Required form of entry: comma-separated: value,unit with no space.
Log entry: 0.05,MPa
